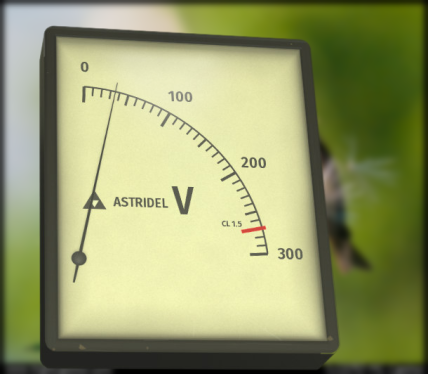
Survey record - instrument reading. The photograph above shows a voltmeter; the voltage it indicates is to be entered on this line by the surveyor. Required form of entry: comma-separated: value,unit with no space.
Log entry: 35,V
